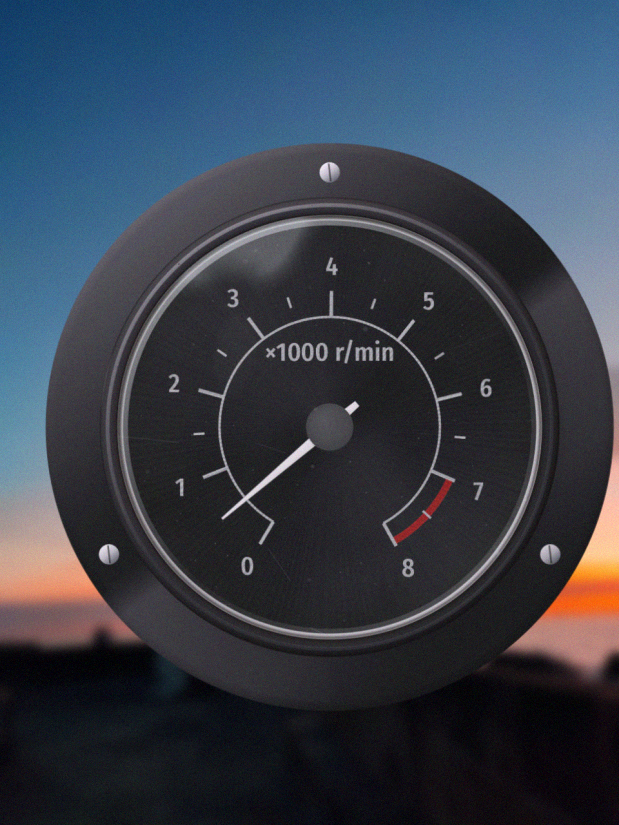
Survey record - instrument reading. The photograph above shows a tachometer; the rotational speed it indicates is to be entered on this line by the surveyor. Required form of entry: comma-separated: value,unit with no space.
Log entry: 500,rpm
